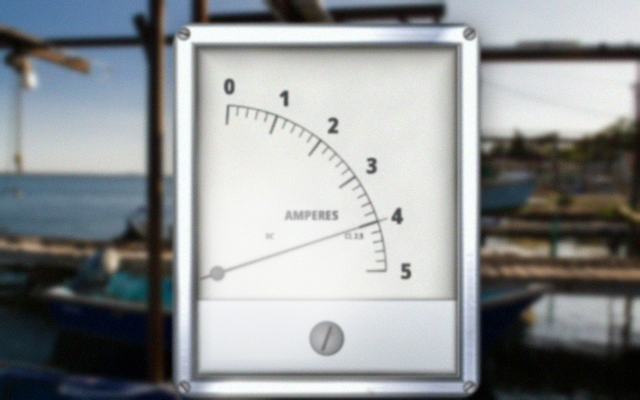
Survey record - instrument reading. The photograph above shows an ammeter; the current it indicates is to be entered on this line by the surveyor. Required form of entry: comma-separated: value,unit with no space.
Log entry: 4,A
